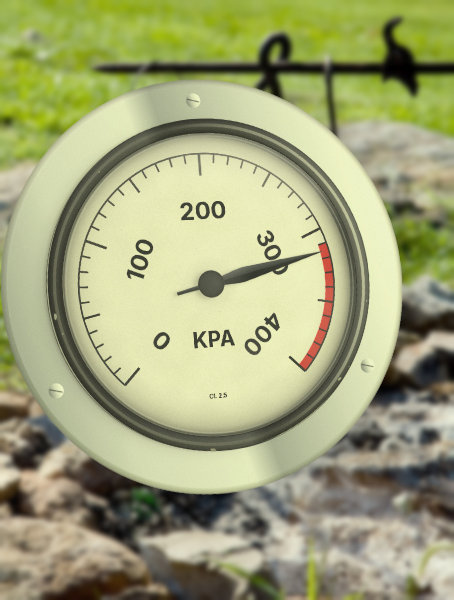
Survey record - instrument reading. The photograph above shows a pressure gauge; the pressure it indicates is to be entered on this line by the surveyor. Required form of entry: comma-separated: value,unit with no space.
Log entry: 315,kPa
